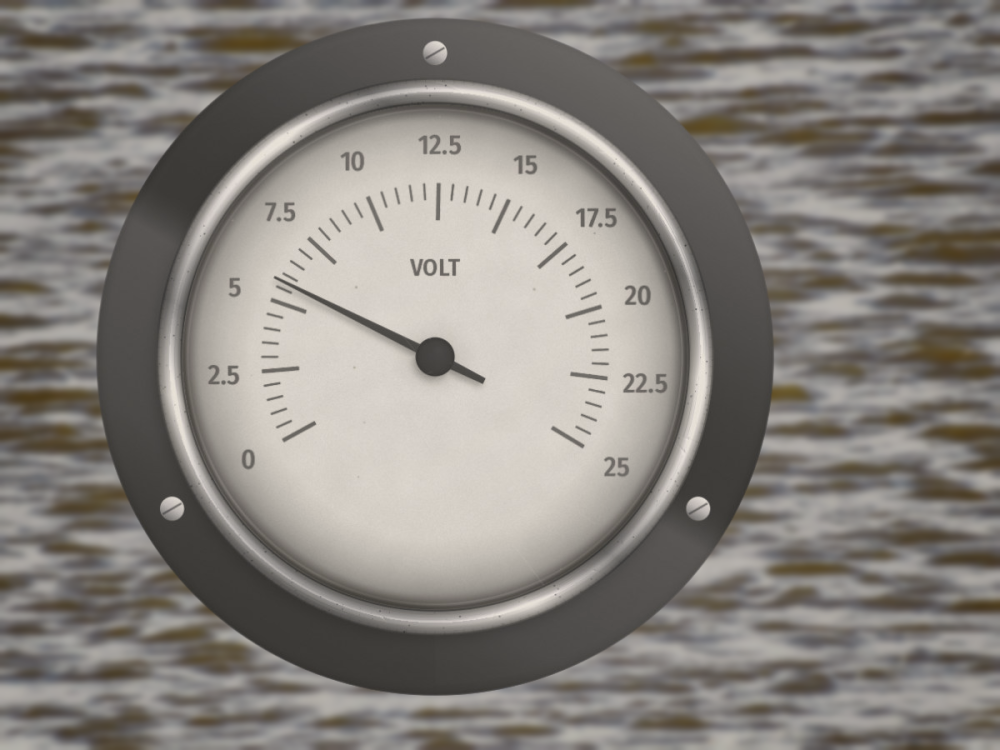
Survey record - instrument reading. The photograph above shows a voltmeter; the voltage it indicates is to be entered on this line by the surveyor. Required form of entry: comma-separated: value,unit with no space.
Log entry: 5.75,V
